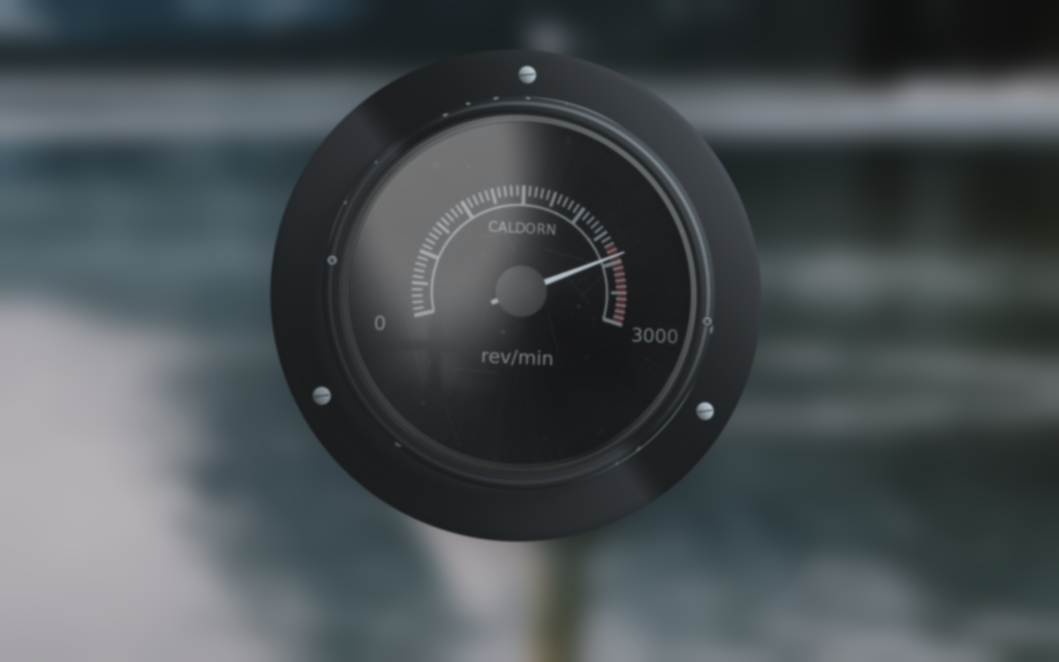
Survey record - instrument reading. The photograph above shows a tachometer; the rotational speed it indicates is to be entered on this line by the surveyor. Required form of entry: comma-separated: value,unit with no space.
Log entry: 2450,rpm
